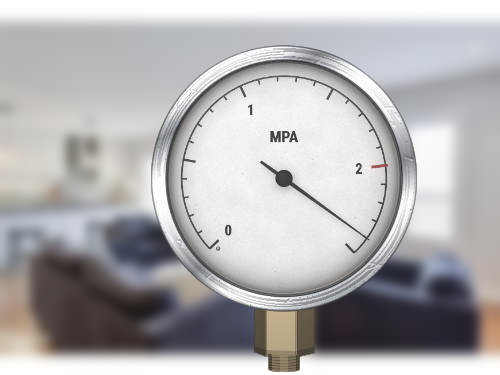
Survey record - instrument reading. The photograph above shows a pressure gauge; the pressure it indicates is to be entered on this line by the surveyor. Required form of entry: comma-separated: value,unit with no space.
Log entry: 2.4,MPa
